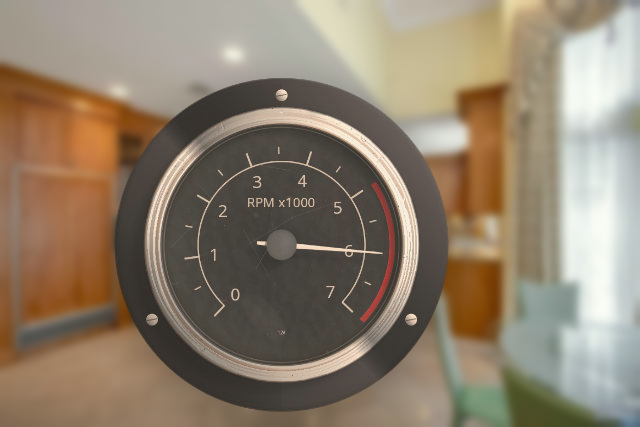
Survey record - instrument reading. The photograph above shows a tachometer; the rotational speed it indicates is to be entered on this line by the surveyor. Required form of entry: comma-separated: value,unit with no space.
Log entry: 6000,rpm
